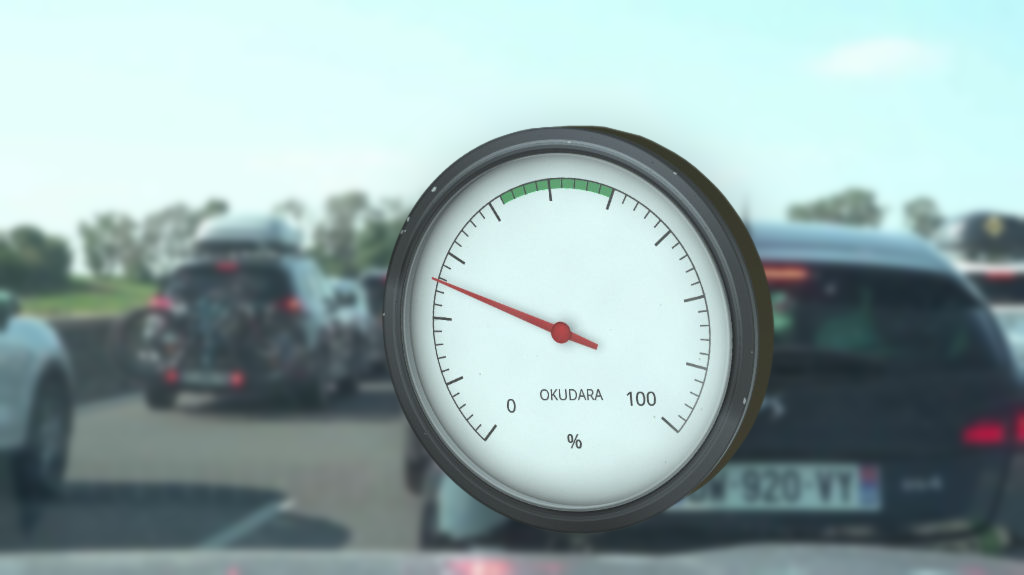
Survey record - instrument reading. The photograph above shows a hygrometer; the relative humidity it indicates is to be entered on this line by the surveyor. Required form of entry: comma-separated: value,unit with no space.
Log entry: 26,%
